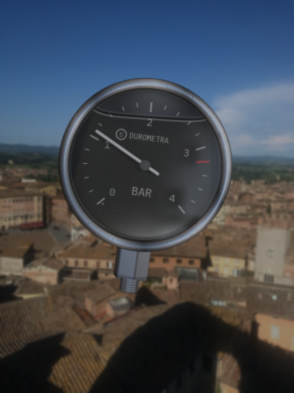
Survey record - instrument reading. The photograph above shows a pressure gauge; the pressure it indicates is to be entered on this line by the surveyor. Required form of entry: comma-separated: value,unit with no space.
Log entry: 1.1,bar
